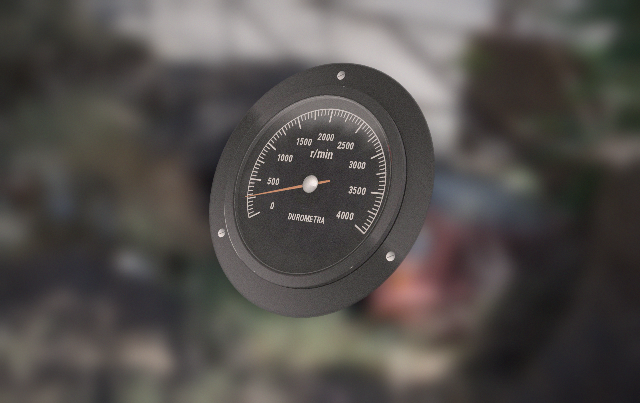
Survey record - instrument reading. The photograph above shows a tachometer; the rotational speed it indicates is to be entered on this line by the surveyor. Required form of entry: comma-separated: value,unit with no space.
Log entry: 250,rpm
